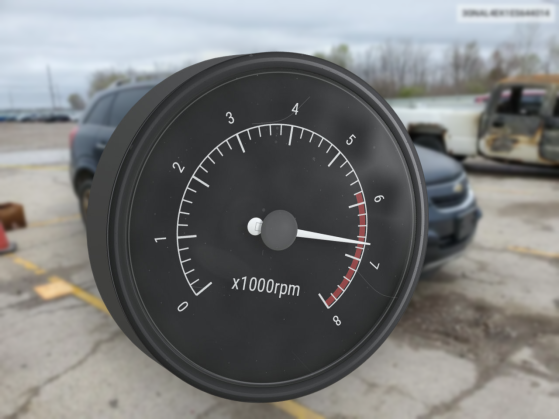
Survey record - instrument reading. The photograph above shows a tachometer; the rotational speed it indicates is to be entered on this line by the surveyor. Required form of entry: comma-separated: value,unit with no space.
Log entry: 6700,rpm
